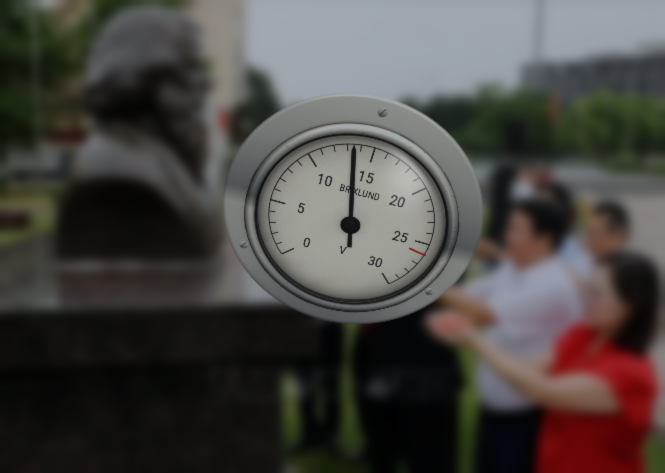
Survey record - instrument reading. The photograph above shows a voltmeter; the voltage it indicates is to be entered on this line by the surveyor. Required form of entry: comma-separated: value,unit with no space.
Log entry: 13.5,V
